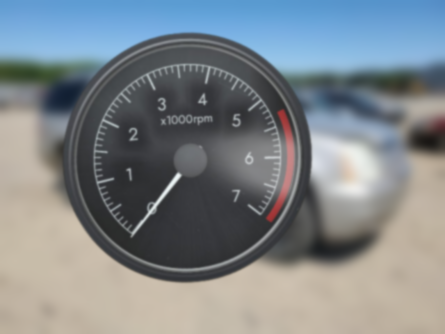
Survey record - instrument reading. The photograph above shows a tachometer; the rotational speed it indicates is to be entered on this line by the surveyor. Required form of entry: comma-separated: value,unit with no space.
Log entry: 0,rpm
